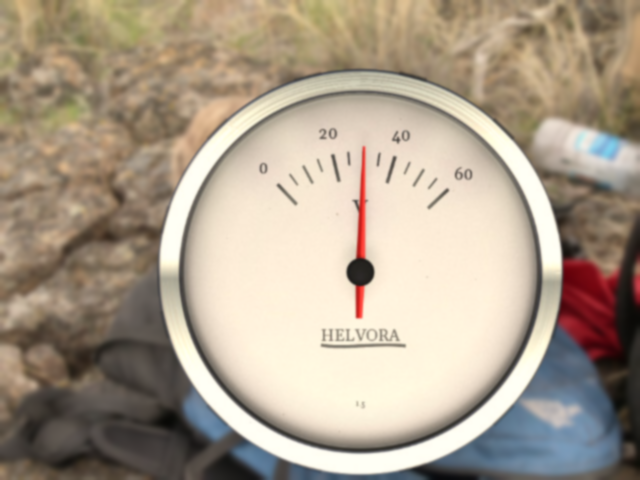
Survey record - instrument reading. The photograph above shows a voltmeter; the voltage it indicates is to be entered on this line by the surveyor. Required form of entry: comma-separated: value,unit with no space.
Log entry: 30,V
